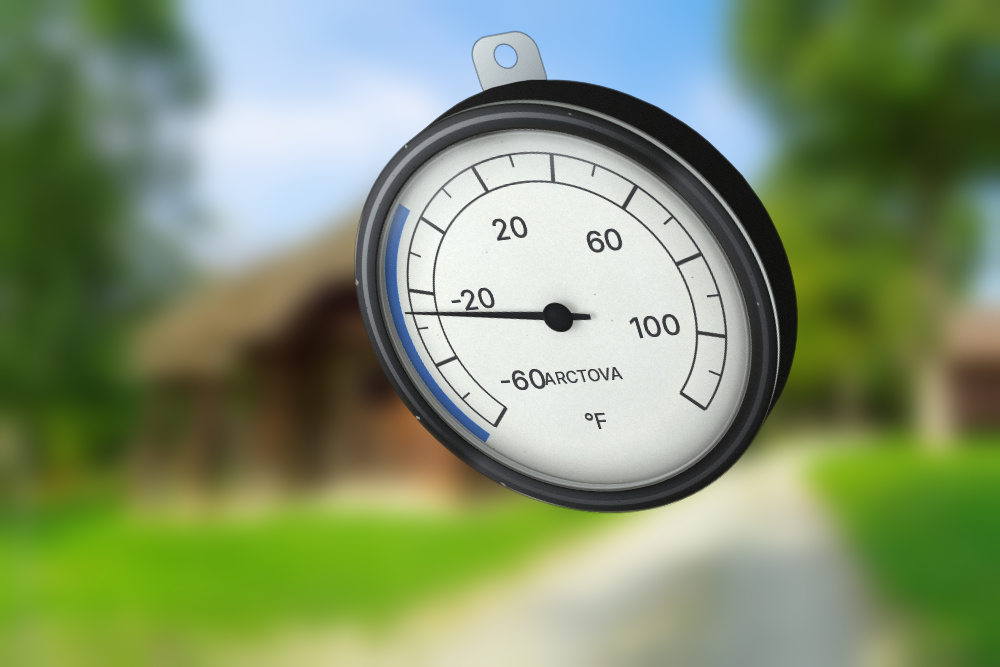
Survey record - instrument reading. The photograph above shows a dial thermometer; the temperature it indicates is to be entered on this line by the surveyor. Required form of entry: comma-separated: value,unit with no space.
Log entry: -25,°F
